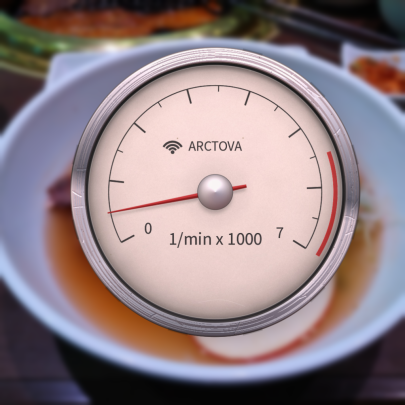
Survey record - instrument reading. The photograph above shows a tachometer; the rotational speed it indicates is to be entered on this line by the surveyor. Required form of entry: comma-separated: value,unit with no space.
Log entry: 500,rpm
